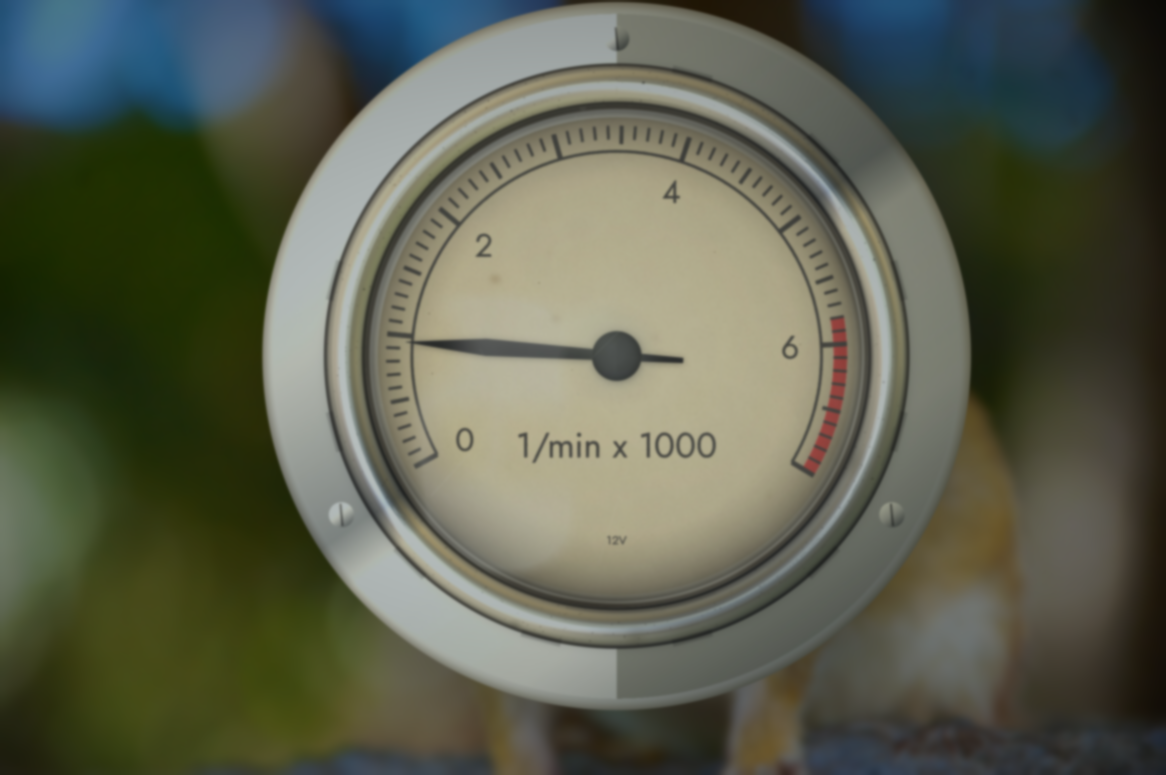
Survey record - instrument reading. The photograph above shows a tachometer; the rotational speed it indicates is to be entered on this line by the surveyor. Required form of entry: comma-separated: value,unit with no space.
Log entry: 950,rpm
